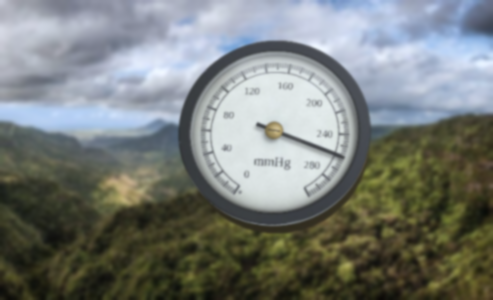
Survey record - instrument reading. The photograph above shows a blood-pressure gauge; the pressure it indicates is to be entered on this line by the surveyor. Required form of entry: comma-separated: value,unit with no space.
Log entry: 260,mmHg
